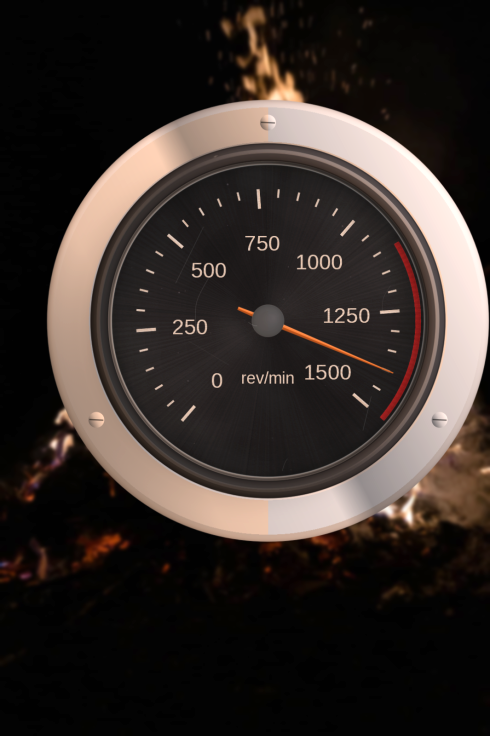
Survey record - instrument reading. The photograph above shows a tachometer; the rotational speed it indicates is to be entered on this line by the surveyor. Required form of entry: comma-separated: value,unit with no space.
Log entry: 1400,rpm
